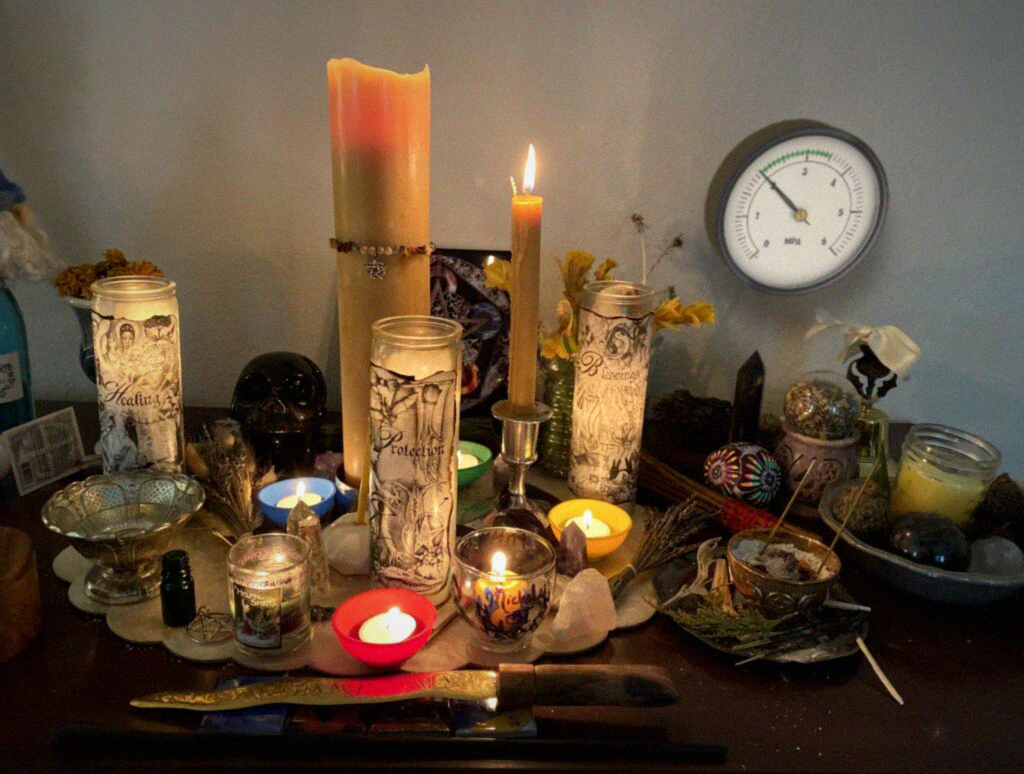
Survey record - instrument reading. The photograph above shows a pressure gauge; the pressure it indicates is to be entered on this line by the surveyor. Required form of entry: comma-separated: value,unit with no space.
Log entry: 2,MPa
